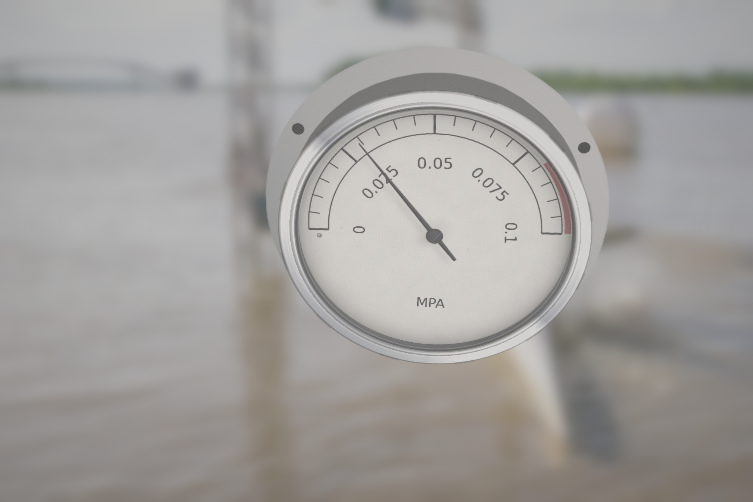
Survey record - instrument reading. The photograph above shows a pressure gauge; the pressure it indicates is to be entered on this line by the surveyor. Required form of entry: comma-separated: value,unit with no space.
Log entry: 0.03,MPa
